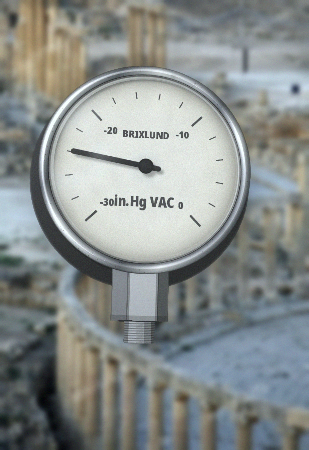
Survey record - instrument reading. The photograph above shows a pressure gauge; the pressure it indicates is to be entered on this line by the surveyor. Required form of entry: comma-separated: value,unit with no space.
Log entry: -24,inHg
